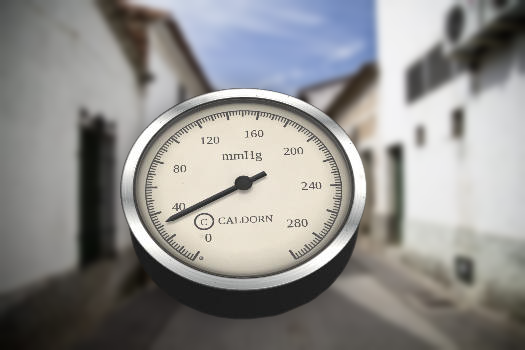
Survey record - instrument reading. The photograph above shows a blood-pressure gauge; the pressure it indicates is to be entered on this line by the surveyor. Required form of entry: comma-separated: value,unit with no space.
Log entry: 30,mmHg
